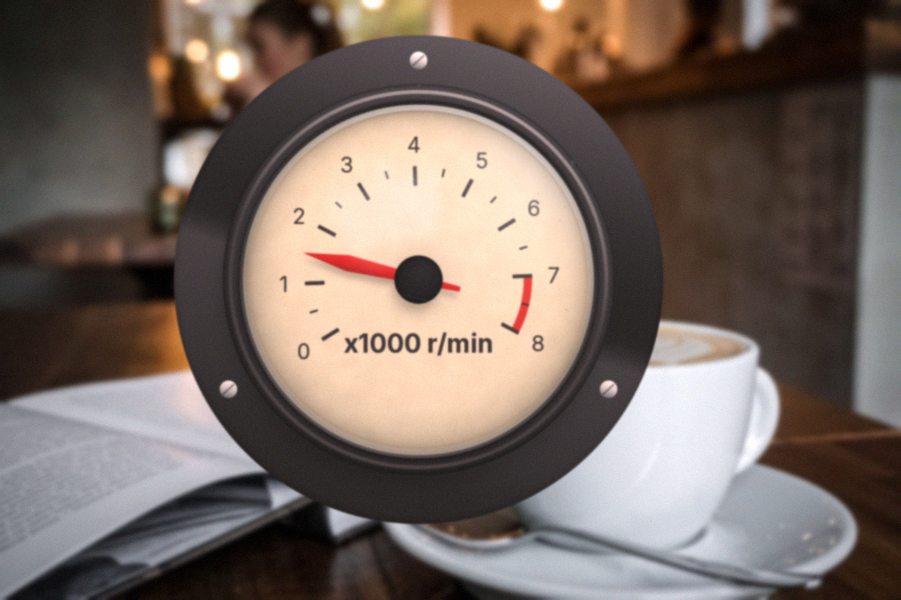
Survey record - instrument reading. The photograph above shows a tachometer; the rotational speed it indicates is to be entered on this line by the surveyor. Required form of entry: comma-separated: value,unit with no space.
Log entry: 1500,rpm
